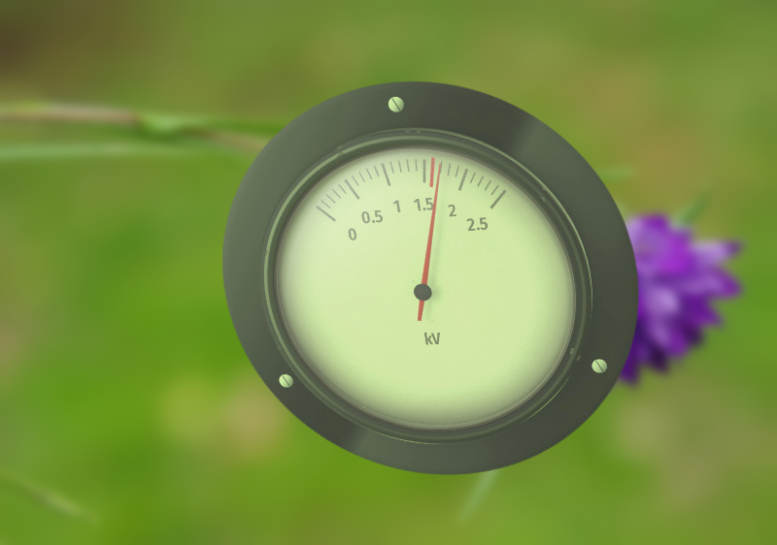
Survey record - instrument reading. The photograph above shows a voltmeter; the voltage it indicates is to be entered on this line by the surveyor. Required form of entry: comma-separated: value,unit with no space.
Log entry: 1.7,kV
